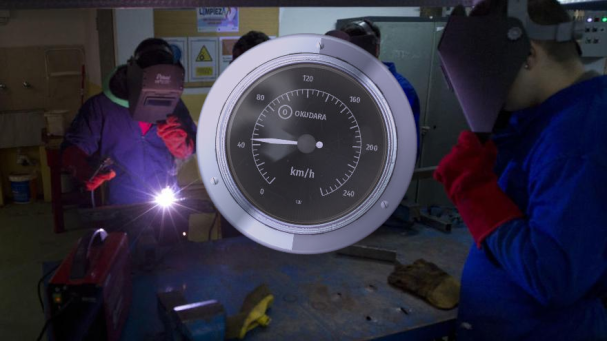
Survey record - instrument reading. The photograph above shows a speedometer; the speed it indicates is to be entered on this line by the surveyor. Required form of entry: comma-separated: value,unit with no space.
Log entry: 45,km/h
